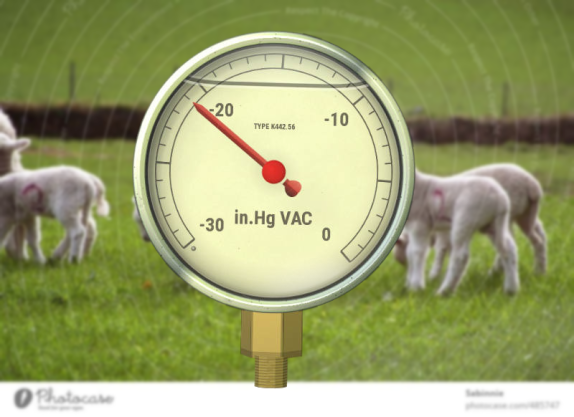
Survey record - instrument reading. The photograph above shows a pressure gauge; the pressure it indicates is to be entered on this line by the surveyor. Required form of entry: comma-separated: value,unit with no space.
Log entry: -21,inHg
